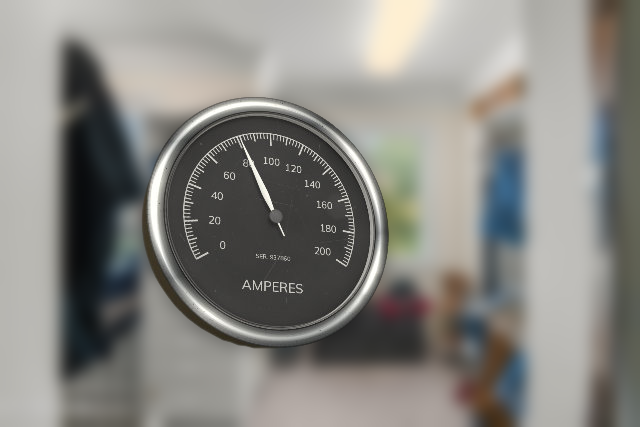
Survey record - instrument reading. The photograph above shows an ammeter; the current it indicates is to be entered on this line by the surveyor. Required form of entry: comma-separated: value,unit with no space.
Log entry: 80,A
